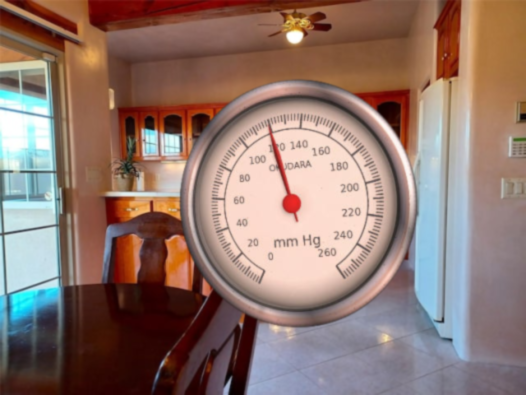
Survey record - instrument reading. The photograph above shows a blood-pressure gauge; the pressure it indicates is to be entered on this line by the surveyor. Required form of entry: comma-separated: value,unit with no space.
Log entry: 120,mmHg
